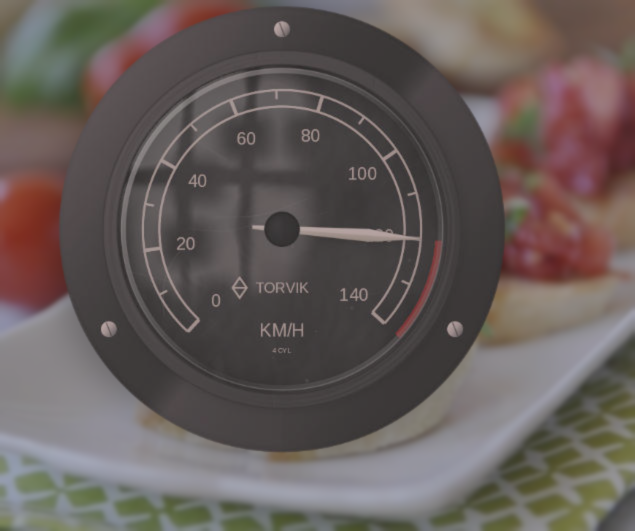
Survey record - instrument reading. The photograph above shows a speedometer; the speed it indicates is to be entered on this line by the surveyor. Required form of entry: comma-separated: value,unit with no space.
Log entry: 120,km/h
